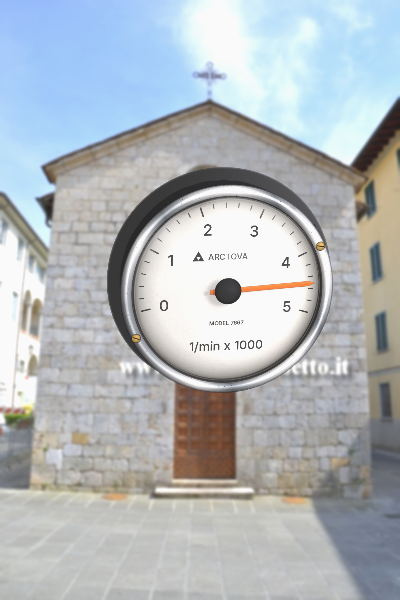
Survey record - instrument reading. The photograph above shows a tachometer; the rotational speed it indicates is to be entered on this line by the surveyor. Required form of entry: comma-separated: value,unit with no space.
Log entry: 4500,rpm
